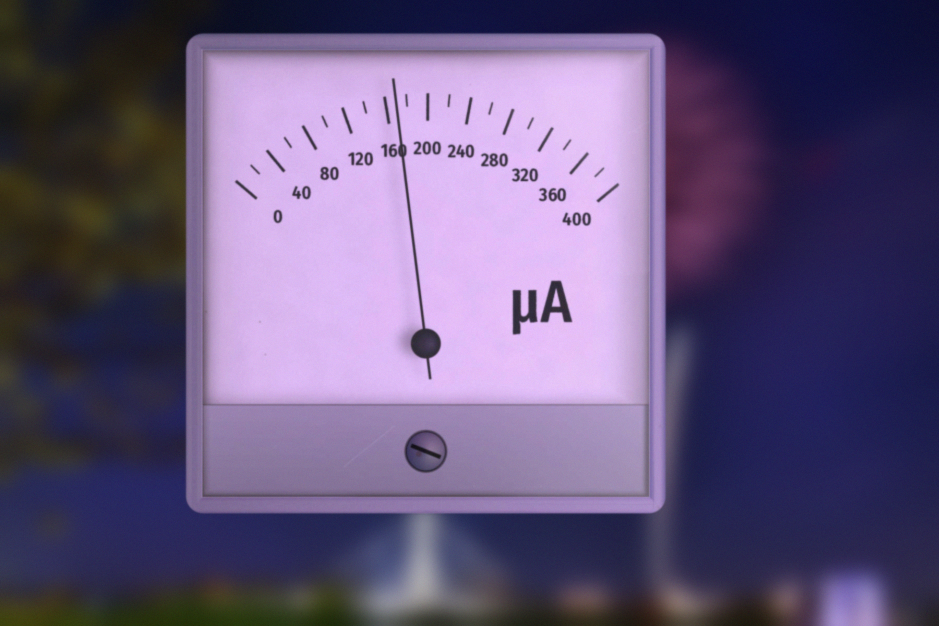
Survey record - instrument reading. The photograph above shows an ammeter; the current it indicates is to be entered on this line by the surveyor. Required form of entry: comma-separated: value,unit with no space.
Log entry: 170,µA
